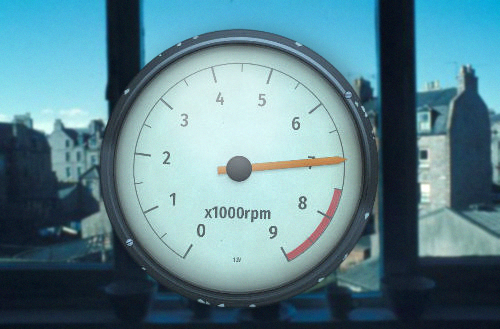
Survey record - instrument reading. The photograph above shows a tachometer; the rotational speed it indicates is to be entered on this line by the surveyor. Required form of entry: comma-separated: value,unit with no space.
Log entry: 7000,rpm
